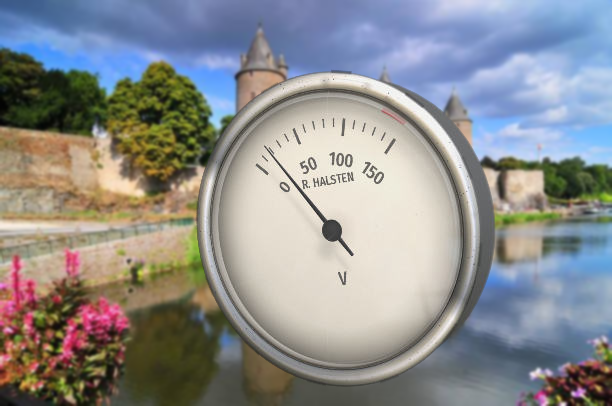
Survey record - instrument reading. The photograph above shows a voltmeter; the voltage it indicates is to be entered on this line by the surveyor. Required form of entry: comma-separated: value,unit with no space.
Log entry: 20,V
